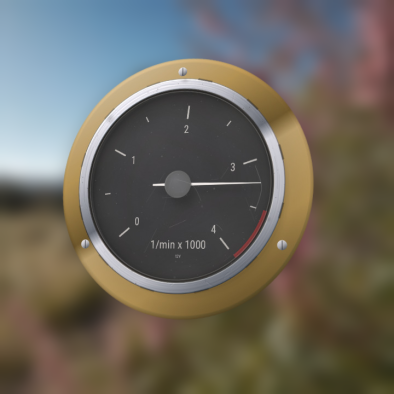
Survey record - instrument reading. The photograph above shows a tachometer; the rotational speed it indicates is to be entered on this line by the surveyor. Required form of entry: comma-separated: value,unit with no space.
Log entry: 3250,rpm
